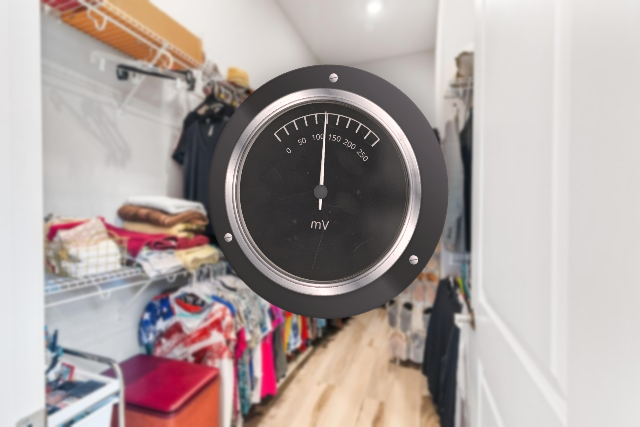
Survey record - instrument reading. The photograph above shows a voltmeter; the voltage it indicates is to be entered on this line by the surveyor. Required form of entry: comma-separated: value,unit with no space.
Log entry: 125,mV
